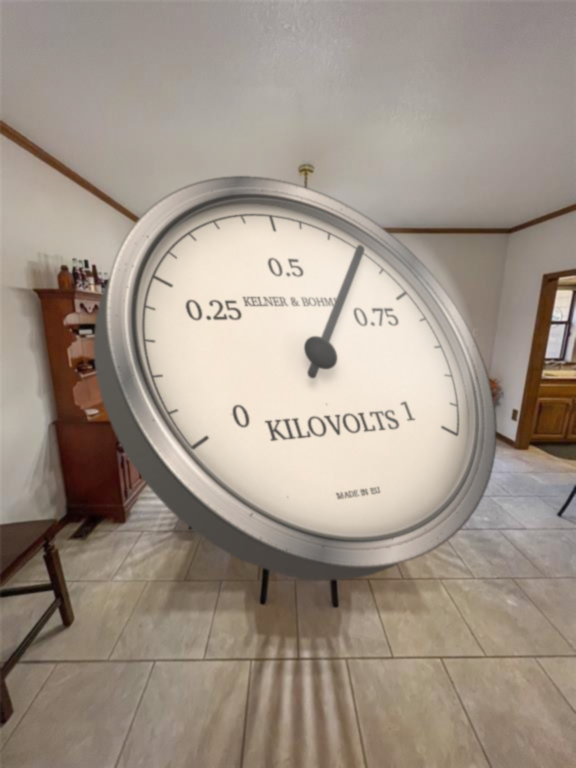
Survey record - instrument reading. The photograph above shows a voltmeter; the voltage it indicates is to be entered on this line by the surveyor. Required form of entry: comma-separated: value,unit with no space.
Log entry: 0.65,kV
